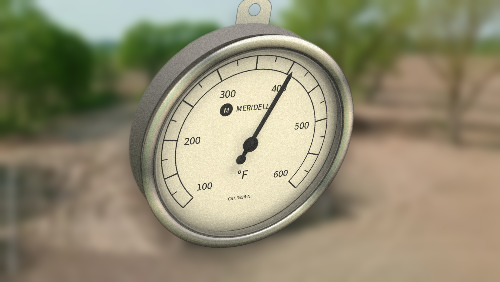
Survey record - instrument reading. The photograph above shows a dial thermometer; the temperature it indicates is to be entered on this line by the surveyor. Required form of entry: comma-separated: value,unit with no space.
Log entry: 400,°F
